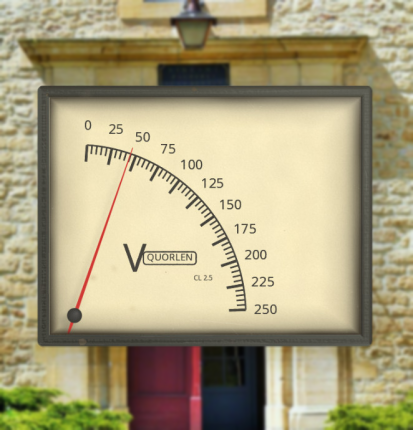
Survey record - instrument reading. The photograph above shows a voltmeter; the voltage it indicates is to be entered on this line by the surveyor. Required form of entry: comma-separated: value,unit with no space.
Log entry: 45,V
